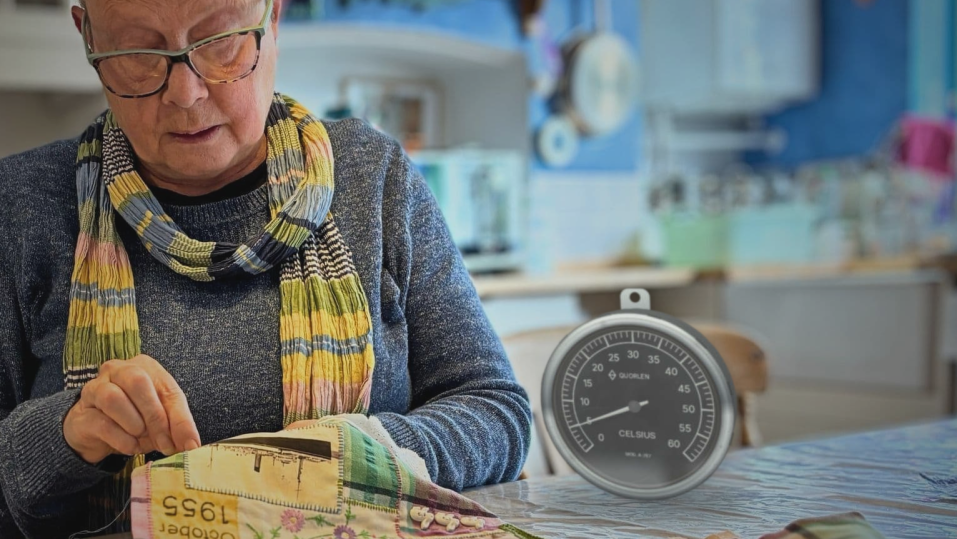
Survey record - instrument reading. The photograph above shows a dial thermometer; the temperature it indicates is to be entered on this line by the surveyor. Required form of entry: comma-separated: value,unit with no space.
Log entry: 5,°C
